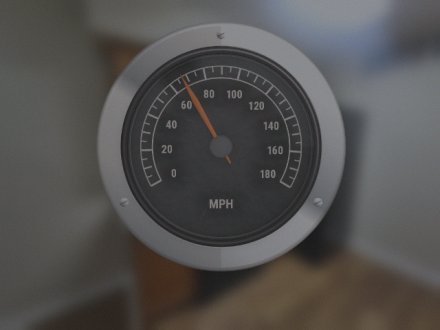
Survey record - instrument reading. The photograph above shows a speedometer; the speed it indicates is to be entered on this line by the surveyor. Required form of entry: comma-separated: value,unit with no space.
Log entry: 67.5,mph
